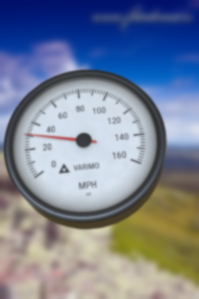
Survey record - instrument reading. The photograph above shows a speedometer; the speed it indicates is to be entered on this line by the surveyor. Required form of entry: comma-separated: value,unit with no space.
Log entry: 30,mph
